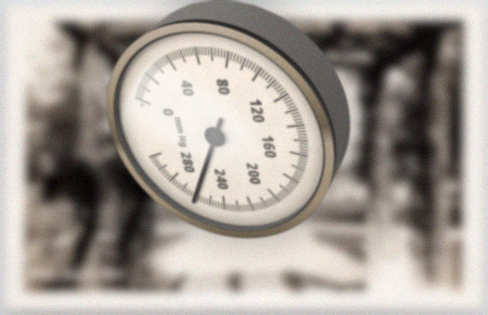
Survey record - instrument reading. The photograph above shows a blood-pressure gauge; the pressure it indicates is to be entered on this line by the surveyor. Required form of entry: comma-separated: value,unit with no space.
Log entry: 260,mmHg
